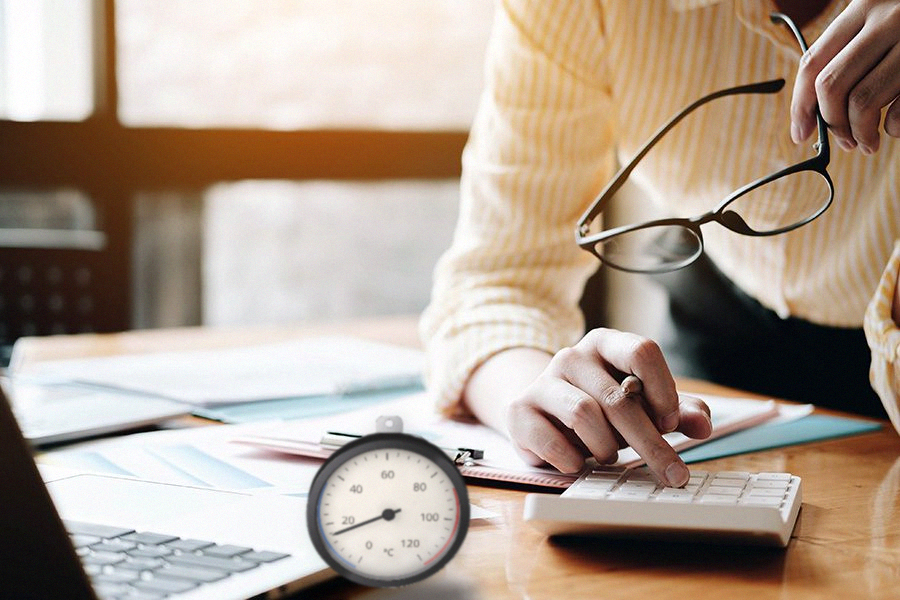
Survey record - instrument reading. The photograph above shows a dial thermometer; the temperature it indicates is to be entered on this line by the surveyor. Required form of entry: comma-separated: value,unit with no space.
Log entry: 16,°C
